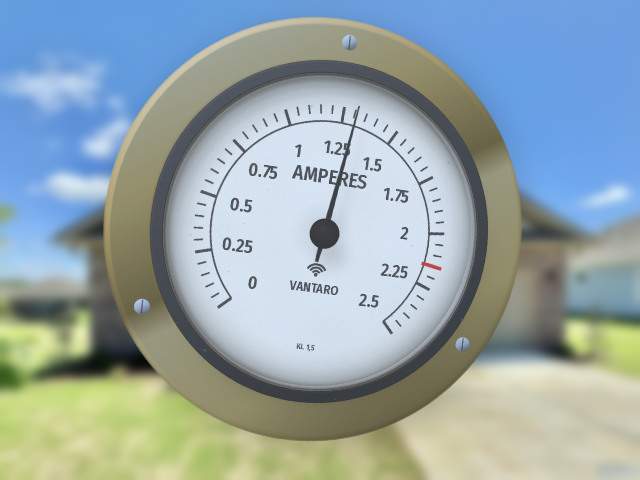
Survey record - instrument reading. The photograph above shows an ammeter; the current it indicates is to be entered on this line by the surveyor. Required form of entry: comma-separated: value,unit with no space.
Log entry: 1.3,A
